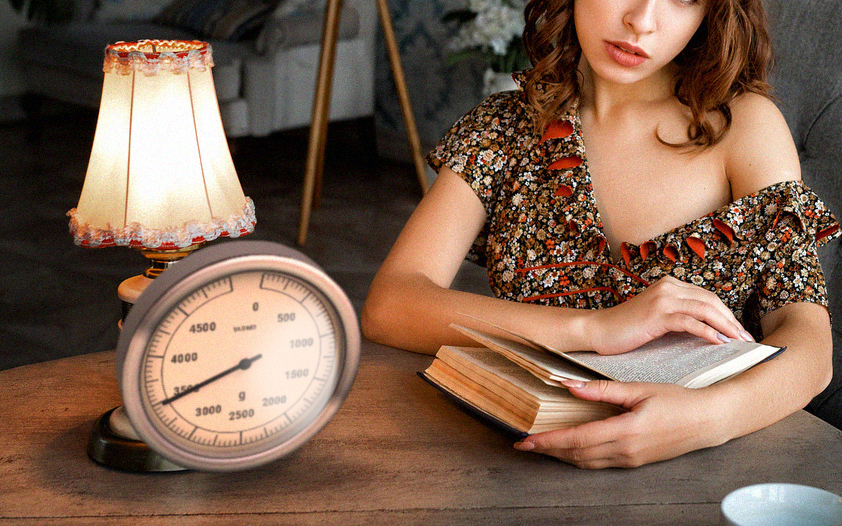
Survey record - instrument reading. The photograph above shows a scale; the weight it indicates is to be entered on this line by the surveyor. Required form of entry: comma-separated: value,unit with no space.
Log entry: 3500,g
